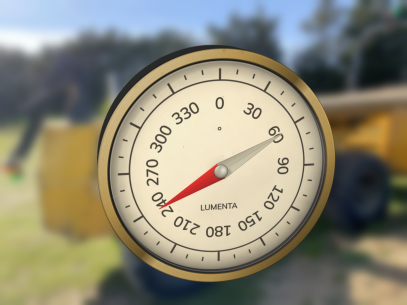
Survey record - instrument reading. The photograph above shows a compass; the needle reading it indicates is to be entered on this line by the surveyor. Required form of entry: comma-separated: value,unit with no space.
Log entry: 240,°
